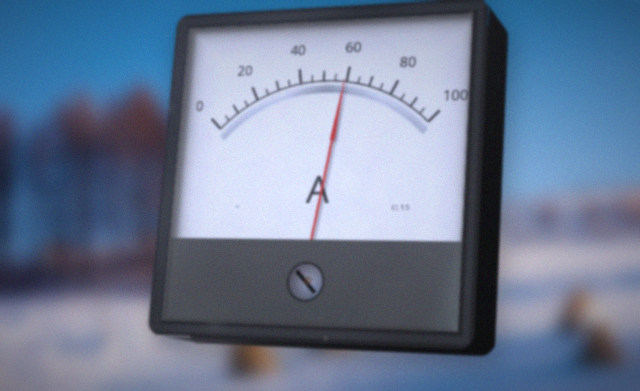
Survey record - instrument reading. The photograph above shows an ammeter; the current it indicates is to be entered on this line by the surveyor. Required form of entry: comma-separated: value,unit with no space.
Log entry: 60,A
